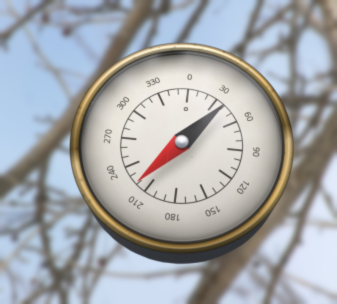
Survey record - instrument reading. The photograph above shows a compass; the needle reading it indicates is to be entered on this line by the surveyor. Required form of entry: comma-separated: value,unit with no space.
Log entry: 220,°
